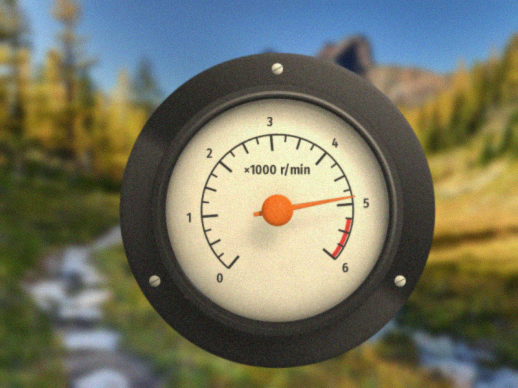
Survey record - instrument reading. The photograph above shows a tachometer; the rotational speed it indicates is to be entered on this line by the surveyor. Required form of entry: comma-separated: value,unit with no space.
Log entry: 4875,rpm
